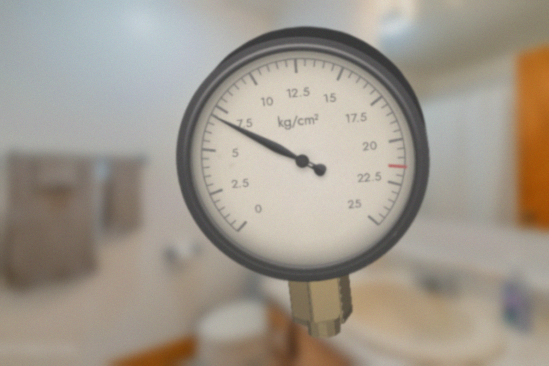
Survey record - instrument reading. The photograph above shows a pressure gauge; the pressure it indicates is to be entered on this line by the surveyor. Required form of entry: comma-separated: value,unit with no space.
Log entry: 7,kg/cm²
